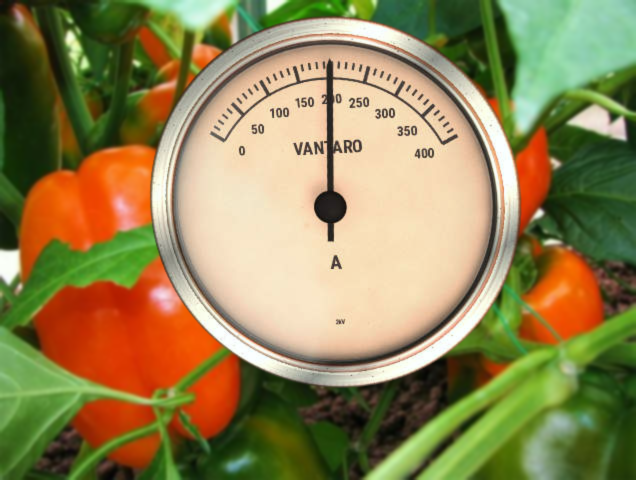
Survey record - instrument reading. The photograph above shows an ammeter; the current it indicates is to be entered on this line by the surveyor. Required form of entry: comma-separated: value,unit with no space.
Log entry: 200,A
